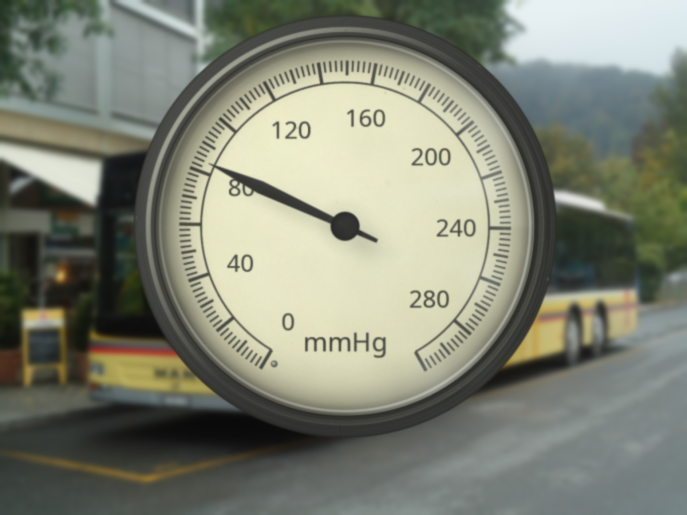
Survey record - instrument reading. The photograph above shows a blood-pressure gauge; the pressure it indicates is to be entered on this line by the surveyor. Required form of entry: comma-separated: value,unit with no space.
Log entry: 84,mmHg
